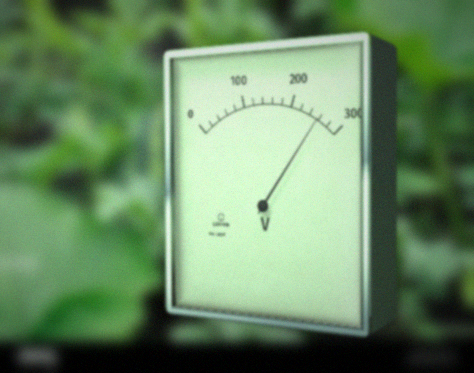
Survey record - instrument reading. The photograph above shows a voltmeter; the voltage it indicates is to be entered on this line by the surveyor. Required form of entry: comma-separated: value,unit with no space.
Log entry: 260,V
